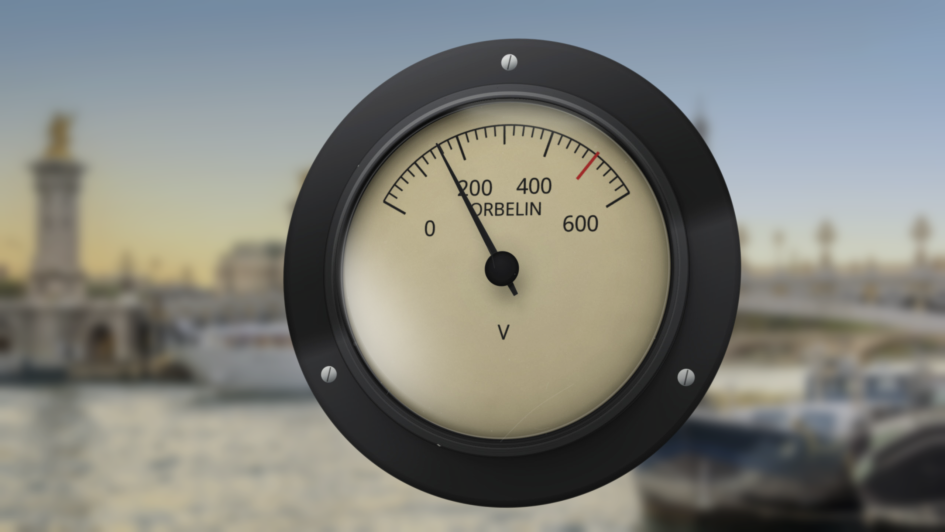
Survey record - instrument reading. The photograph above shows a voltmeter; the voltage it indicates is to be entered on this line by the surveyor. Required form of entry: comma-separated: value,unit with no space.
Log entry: 160,V
